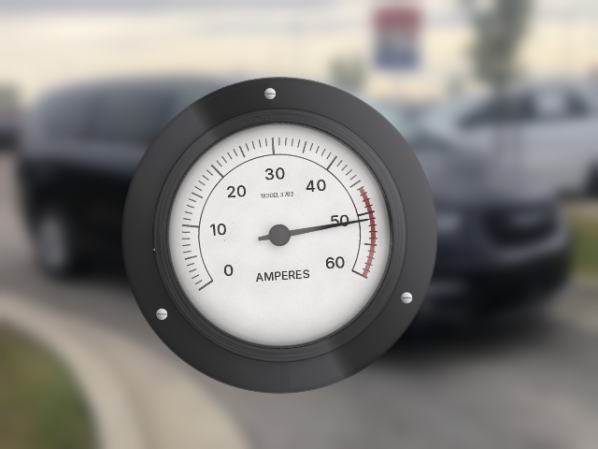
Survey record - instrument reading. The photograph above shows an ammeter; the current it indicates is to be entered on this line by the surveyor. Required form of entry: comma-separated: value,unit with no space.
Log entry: 51,A
